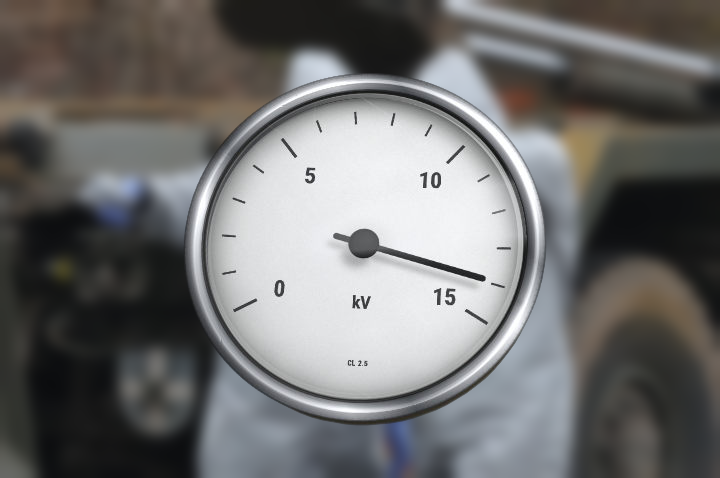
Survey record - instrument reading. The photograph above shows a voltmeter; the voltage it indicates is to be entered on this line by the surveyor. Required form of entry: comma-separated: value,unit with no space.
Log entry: 14,kV
